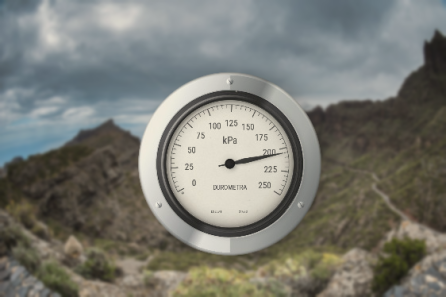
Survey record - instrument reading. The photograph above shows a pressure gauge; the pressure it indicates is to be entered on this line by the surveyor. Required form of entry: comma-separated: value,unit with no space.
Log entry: 205,kPa
